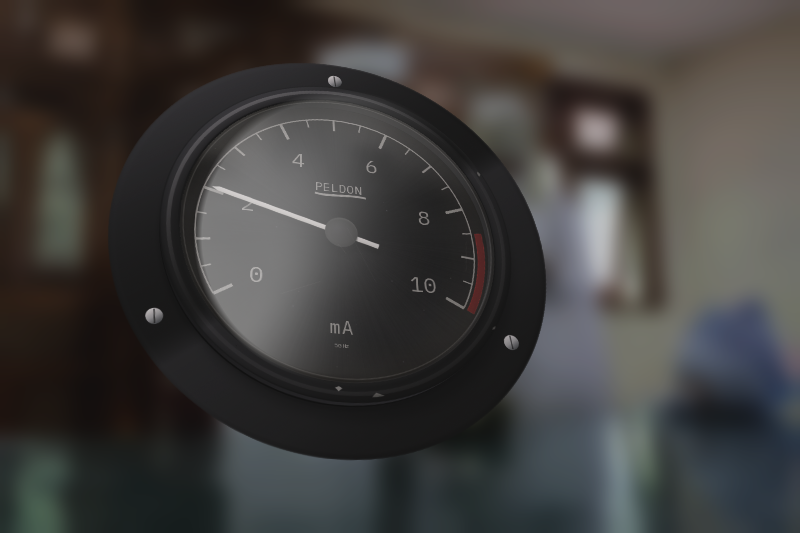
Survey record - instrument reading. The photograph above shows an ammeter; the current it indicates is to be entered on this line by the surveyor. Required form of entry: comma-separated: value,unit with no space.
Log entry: 2,mA
